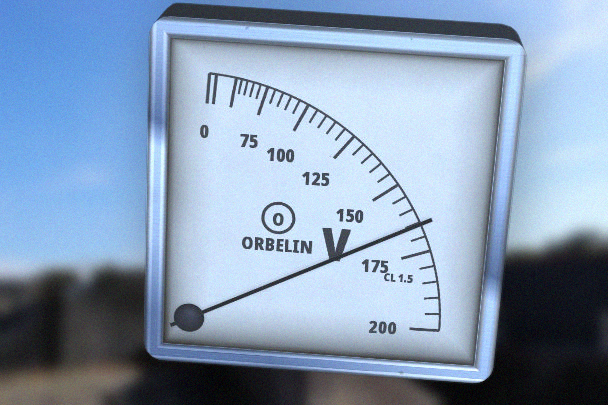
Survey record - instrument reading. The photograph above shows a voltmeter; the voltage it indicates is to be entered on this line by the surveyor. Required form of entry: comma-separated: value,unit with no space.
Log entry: 165,V
